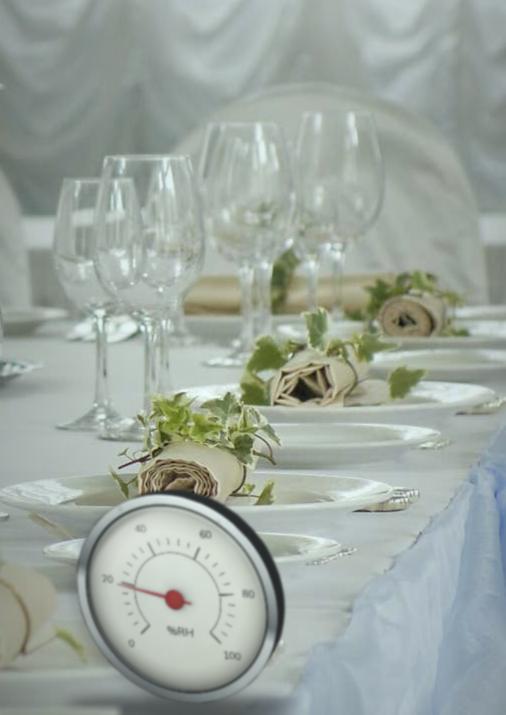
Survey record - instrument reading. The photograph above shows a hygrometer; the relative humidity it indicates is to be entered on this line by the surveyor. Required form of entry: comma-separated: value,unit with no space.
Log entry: 20,%
